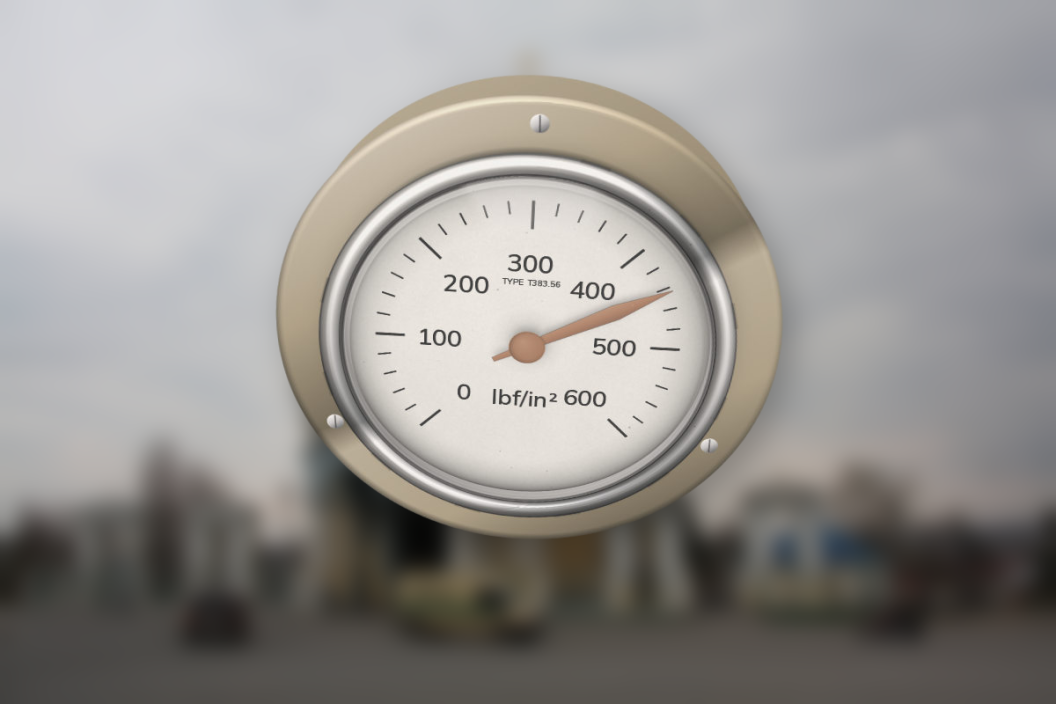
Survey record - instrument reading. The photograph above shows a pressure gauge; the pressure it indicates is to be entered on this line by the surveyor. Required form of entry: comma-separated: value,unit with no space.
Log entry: 440,psi
